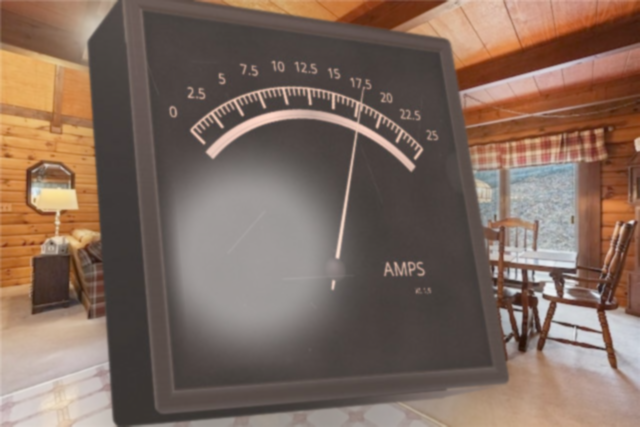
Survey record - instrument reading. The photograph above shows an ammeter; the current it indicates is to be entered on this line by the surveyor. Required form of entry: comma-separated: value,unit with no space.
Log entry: 17.5,A
